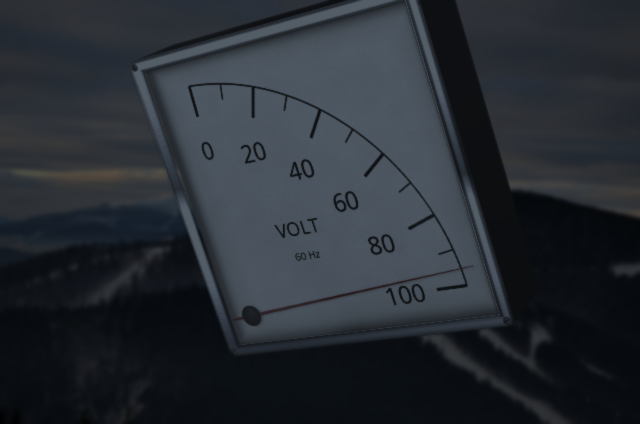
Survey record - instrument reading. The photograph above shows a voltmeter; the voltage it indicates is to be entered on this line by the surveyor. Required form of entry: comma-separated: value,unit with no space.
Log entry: 95,V
